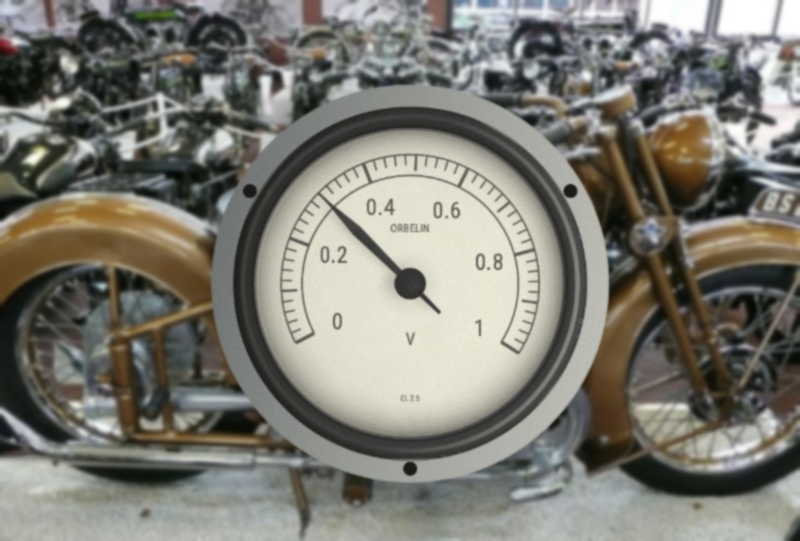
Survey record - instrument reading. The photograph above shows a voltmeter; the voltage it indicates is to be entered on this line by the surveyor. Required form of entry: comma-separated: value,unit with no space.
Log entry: 0.3,V
